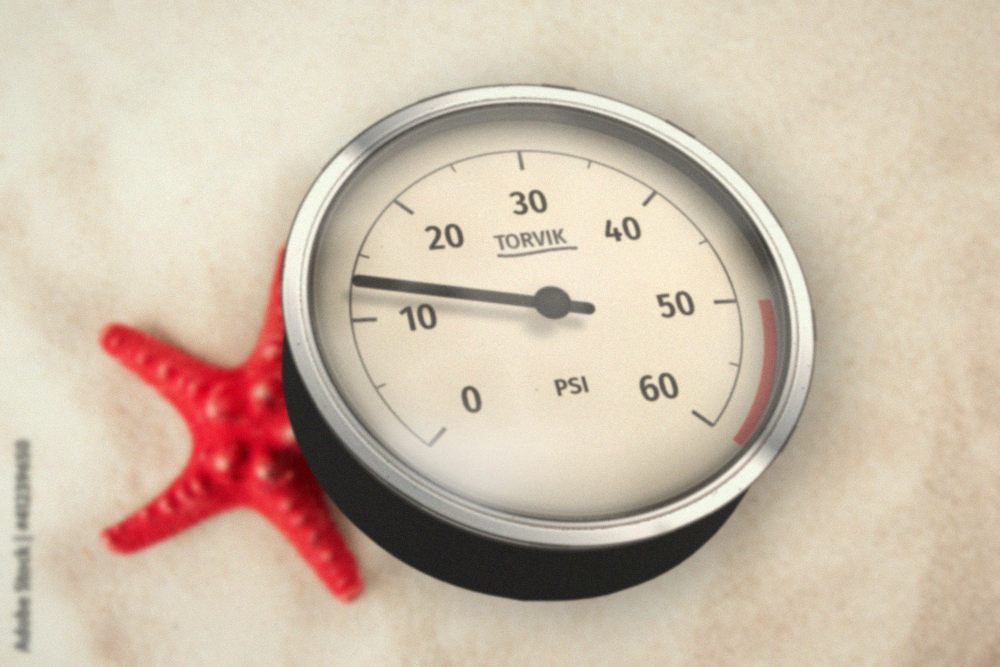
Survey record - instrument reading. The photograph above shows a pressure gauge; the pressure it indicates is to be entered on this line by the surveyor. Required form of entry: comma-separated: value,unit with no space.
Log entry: 12.5,psi
